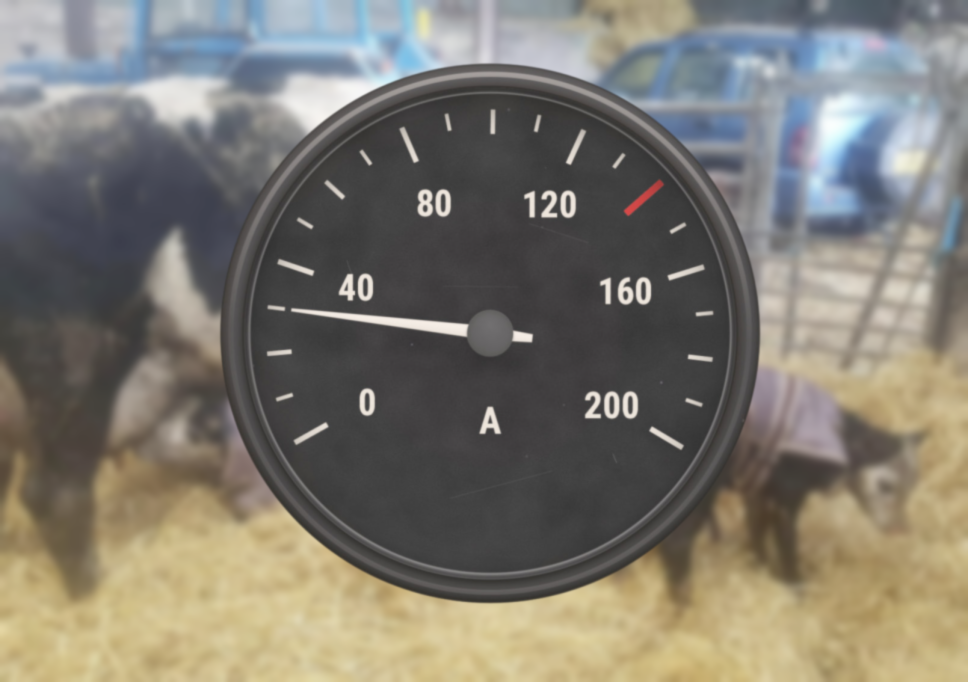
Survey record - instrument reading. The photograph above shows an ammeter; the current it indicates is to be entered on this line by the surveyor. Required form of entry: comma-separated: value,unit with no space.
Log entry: 30,A
